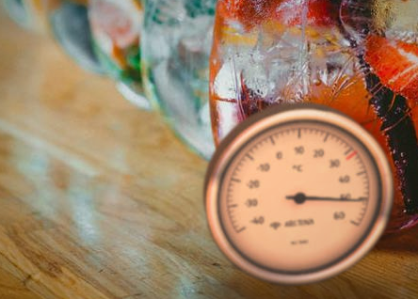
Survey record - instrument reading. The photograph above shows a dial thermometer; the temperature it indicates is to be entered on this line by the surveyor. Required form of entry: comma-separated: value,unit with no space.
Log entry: 50,°C
